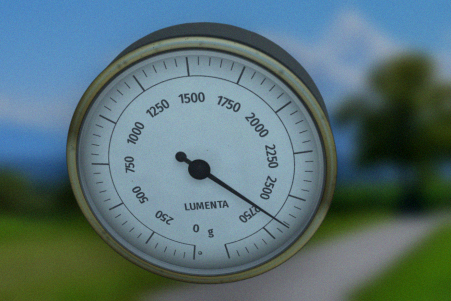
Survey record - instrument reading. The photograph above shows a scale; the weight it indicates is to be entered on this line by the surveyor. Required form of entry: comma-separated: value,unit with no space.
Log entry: 2650,g
